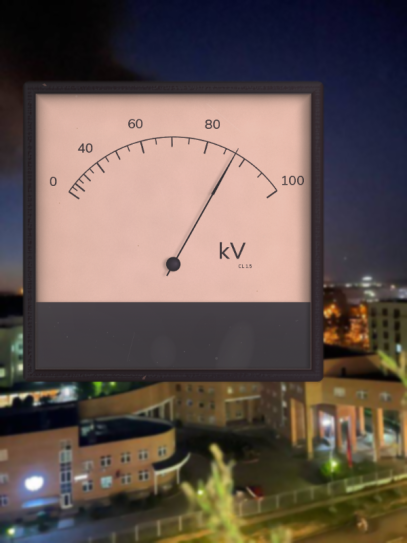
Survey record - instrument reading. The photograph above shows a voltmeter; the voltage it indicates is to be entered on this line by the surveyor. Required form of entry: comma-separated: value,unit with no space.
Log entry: 87.5,kV
